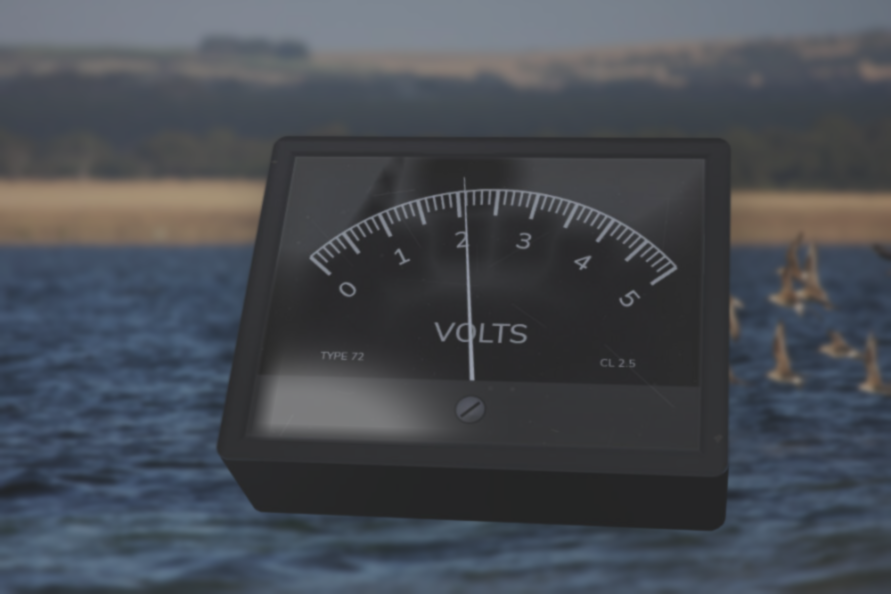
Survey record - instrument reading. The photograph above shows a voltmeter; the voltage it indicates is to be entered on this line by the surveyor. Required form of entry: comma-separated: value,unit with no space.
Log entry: 2.1,V
